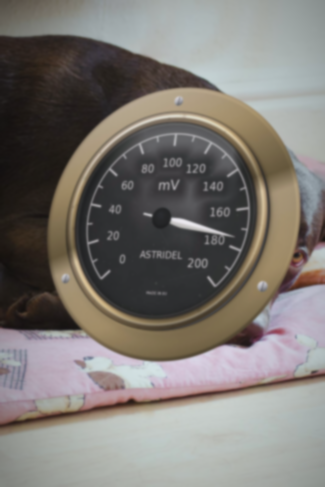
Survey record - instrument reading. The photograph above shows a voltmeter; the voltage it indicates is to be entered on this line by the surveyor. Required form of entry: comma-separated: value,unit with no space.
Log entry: 175,mV
